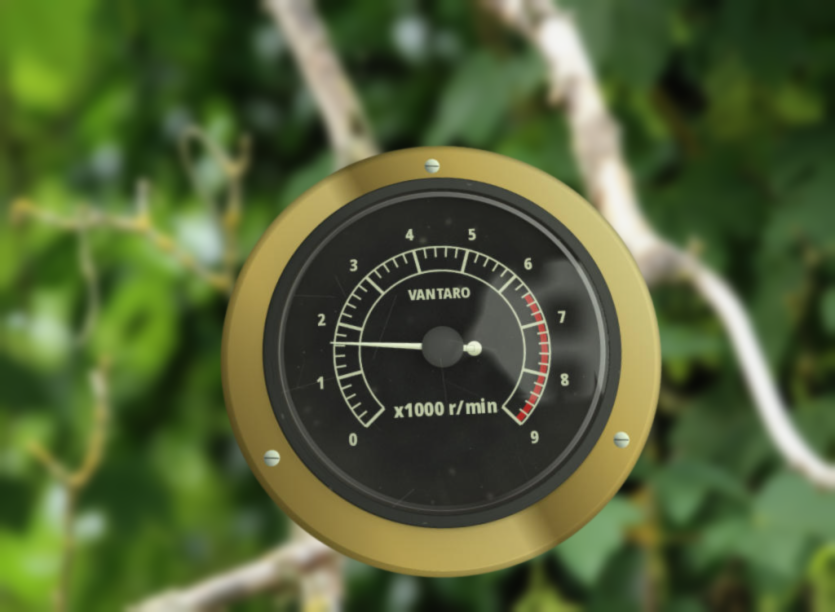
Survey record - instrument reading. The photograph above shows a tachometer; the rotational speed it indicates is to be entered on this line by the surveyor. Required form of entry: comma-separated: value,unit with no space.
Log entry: 1600,rpm
